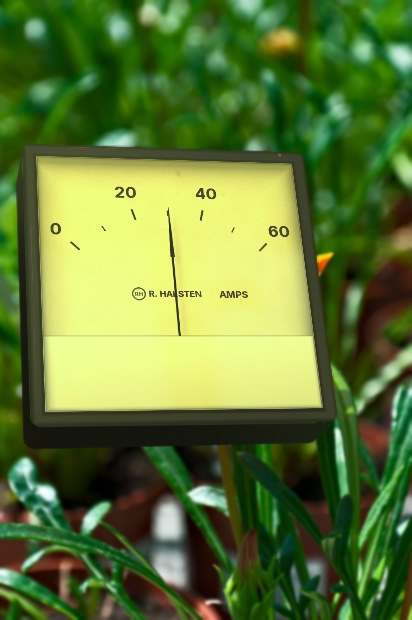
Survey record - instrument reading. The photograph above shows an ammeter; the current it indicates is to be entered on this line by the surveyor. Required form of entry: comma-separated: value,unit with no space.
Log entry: 30,A
